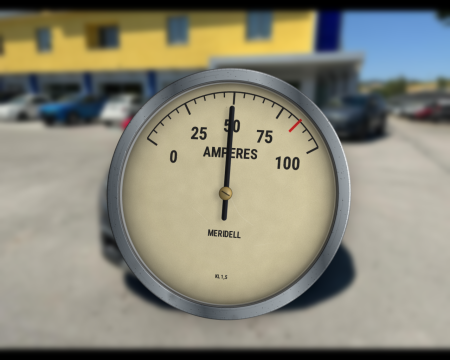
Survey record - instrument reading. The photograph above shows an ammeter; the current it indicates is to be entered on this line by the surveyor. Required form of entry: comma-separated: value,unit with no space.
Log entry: 50,A
